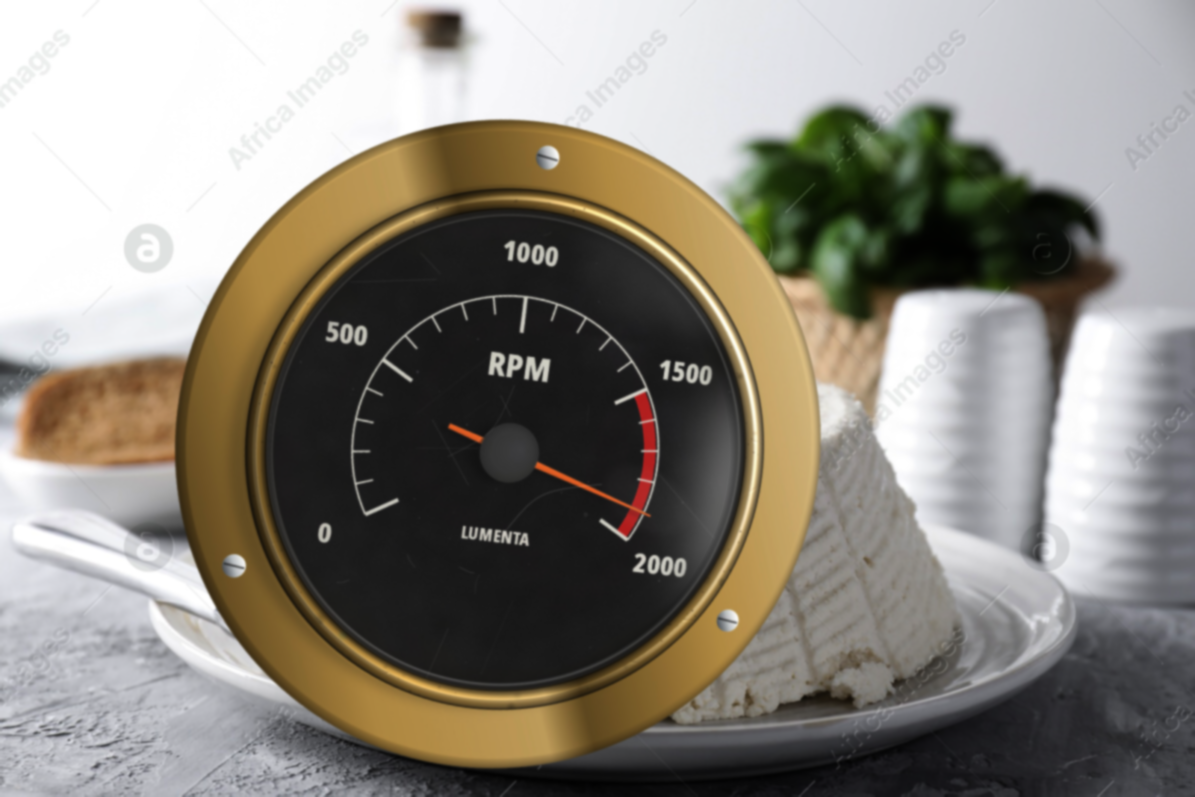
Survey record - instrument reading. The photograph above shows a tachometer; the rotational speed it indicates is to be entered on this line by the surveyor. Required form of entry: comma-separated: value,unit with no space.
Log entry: 1900,rpm
